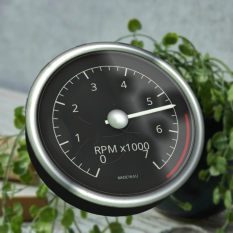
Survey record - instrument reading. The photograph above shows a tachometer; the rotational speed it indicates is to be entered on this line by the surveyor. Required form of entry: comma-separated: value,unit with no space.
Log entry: 5400,rpm
